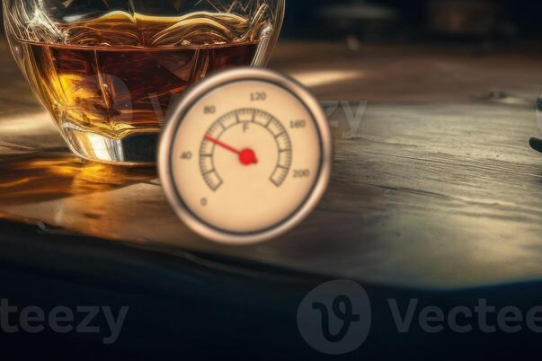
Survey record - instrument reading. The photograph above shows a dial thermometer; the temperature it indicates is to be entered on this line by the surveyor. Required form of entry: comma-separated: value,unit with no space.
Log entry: 60,°F
